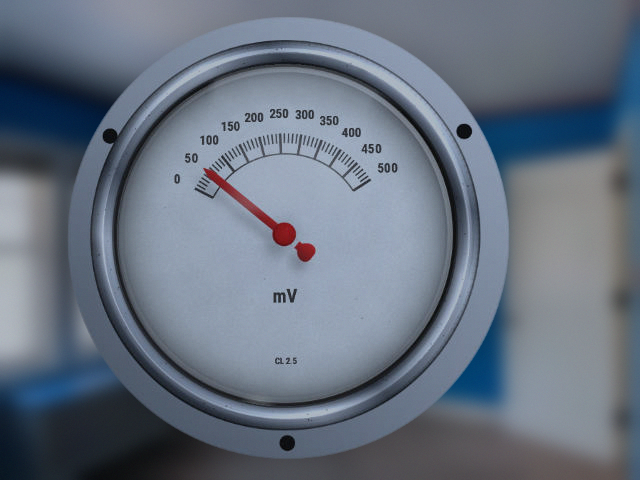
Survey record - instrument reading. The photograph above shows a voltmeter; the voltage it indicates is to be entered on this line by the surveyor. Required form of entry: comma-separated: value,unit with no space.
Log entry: 50,mV
